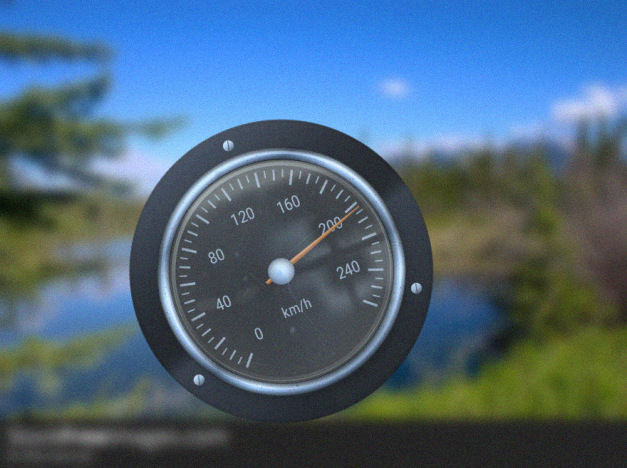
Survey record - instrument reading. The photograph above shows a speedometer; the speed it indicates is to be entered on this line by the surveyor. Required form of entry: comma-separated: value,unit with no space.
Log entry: 202.5,km/h
